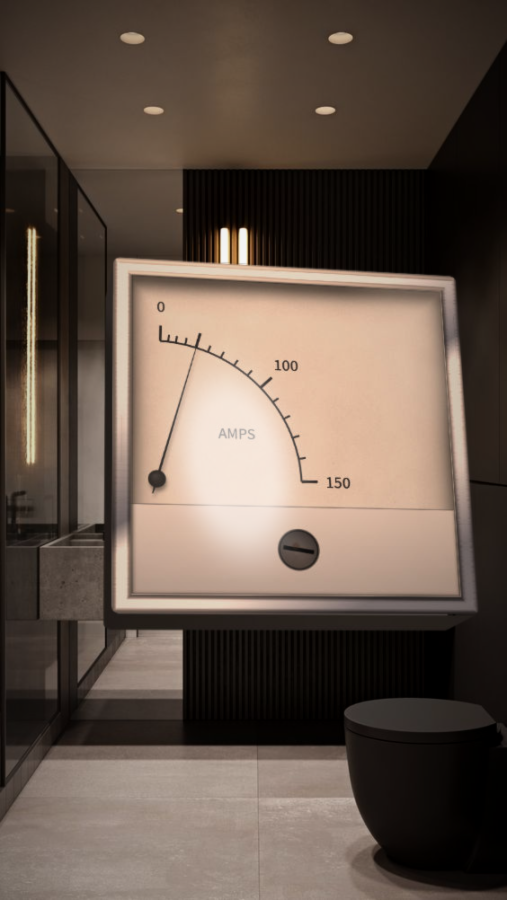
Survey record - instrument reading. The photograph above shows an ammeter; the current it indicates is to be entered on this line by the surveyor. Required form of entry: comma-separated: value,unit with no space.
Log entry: 50,A
